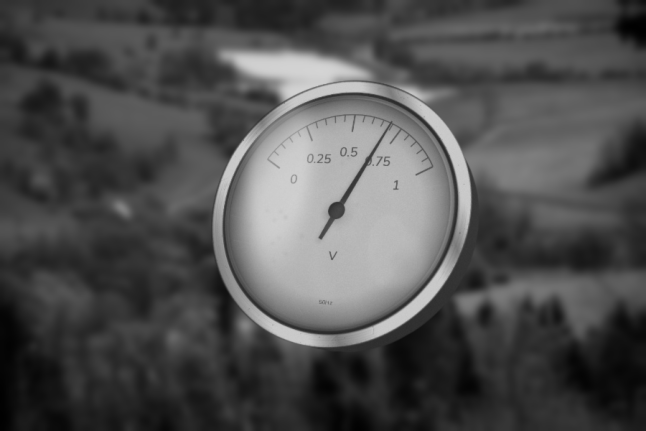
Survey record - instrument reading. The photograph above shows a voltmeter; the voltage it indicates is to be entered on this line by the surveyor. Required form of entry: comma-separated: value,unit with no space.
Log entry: 0.7,V
